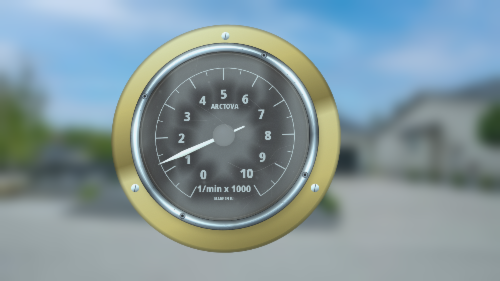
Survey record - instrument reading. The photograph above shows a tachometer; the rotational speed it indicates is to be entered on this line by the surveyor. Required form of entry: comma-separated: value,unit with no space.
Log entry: 1250,rpm
